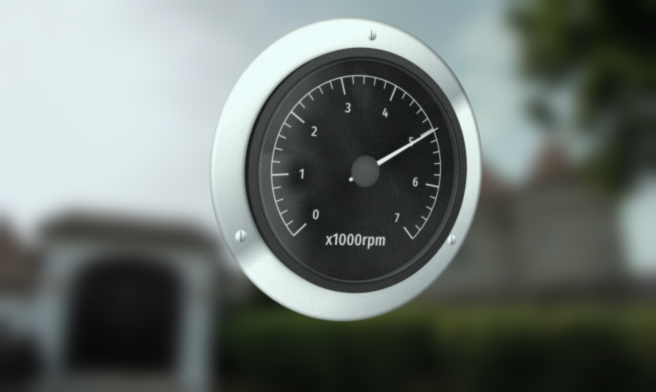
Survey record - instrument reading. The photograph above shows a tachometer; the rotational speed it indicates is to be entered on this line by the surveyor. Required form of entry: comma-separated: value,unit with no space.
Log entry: 5000,rpm
